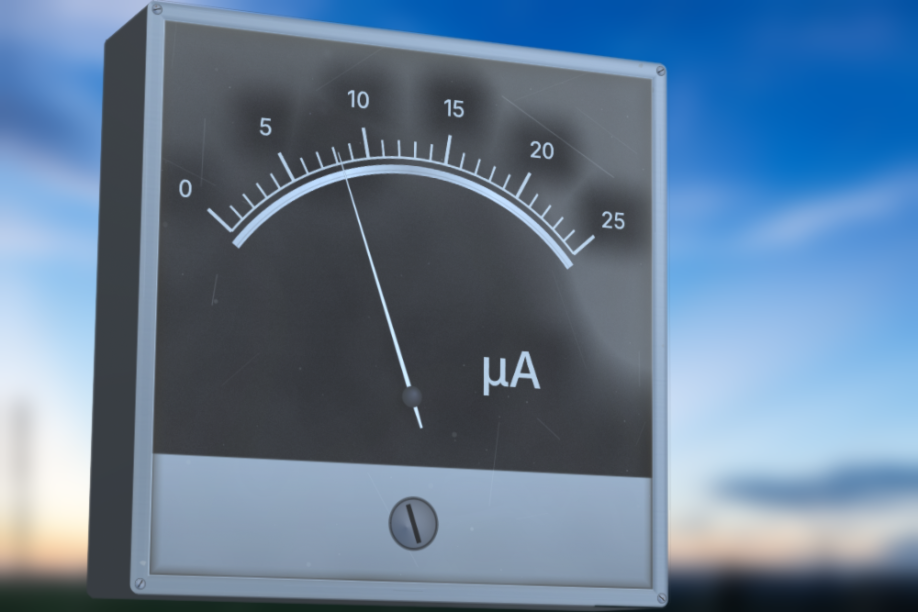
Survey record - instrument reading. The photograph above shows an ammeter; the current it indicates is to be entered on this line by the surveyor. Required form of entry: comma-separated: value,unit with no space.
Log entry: 8,µA
